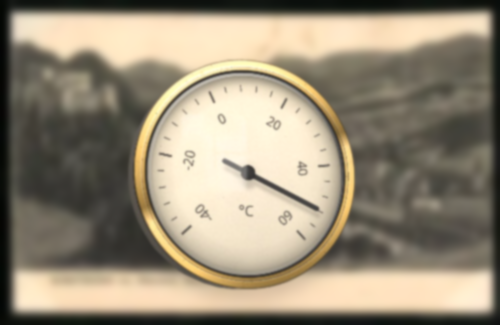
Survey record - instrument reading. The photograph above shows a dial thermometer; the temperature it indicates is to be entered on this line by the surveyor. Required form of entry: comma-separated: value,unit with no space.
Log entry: 52,°C
